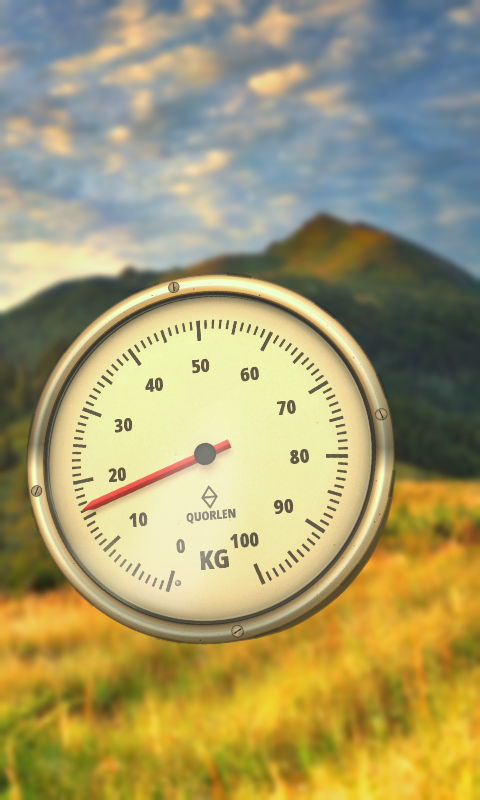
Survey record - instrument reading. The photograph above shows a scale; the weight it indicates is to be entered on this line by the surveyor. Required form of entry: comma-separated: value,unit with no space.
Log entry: 16,kg
